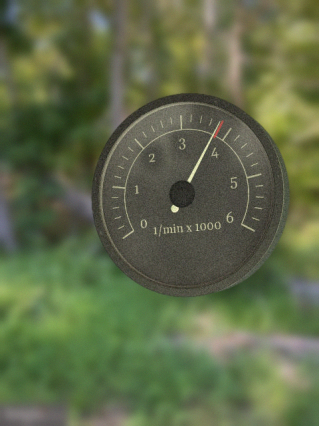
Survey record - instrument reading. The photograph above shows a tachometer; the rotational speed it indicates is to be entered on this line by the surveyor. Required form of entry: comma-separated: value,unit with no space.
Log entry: 3800,rpm
